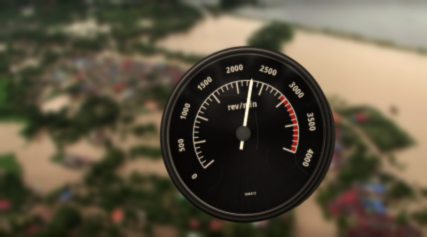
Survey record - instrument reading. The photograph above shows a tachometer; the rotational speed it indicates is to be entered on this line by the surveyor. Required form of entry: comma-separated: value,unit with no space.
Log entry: 2300,rpm
